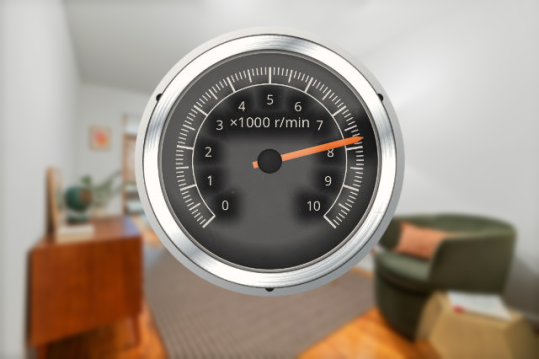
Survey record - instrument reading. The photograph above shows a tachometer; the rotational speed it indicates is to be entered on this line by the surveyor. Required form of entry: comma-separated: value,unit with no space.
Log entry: 7800,rpm
